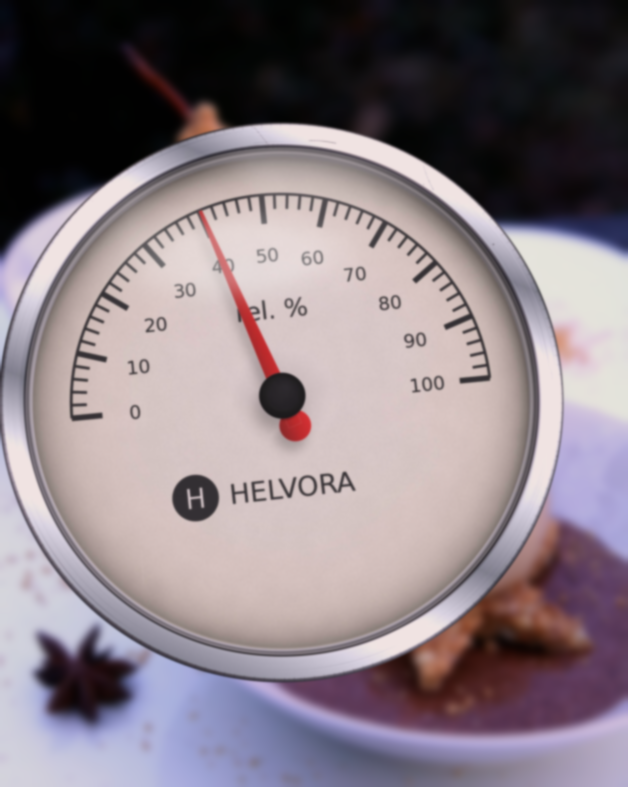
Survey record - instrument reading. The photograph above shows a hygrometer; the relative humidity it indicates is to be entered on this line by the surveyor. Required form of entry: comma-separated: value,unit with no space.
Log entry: 40,%
